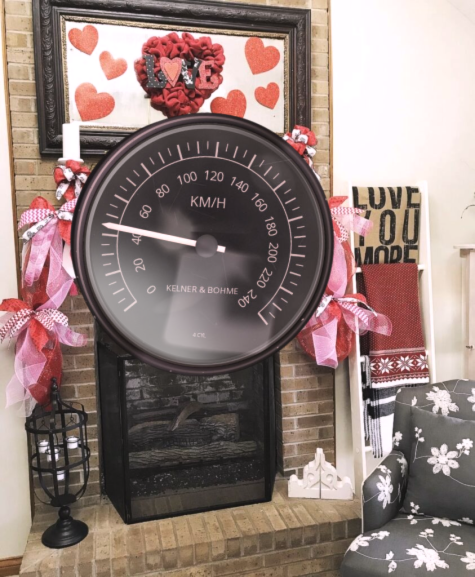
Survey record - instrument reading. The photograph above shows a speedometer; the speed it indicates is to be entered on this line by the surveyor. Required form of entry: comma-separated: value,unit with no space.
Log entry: 45,km/h
